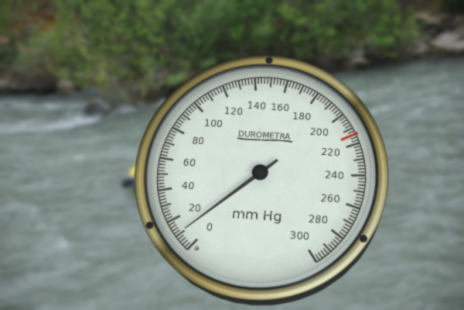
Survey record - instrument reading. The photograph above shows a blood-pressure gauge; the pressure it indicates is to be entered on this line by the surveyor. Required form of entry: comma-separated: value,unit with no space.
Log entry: 10,mmHg
